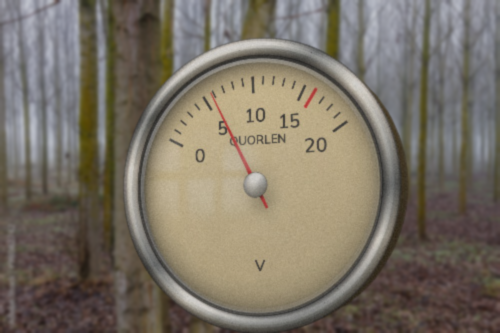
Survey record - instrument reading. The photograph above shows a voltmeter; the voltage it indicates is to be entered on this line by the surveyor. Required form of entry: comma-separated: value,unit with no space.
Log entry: 6,V
